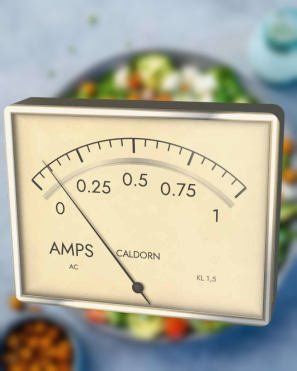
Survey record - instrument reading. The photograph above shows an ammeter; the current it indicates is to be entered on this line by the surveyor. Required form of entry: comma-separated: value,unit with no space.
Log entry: 0.1,A
